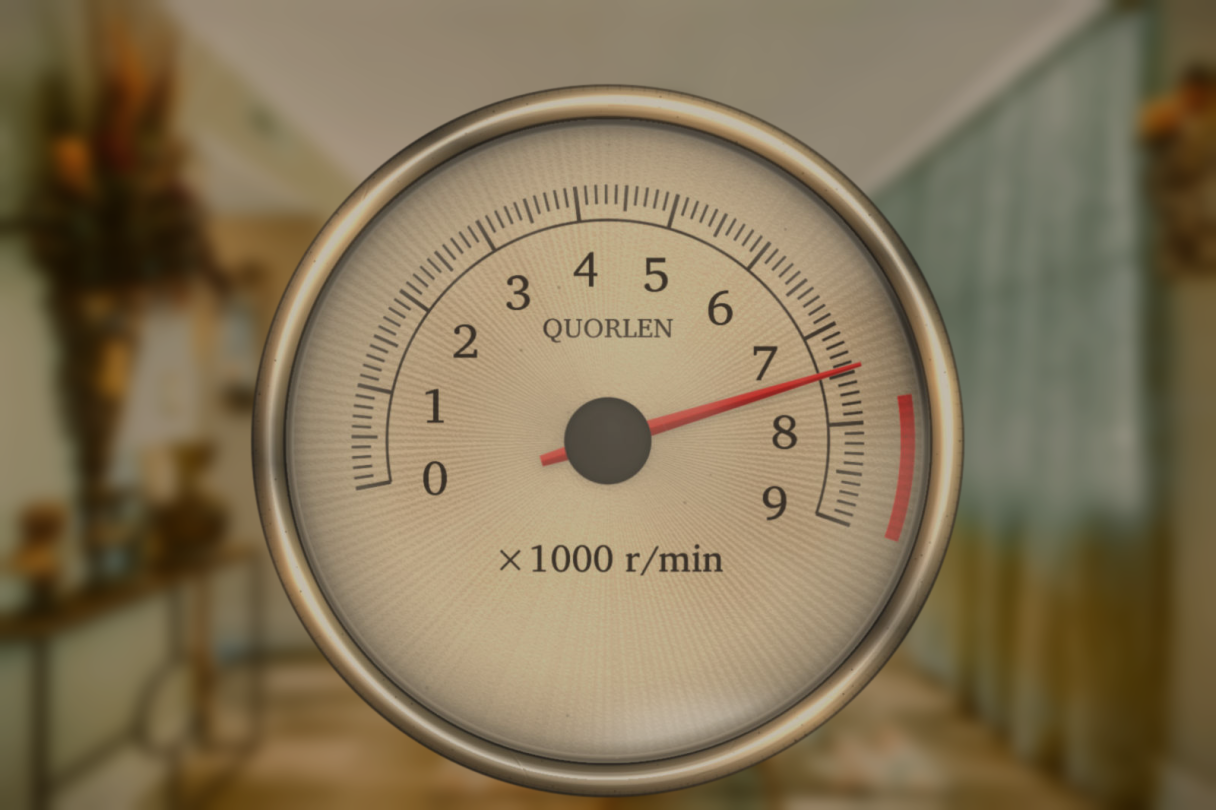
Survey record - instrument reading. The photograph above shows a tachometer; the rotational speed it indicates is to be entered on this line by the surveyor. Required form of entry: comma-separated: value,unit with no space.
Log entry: 7450,rpm
